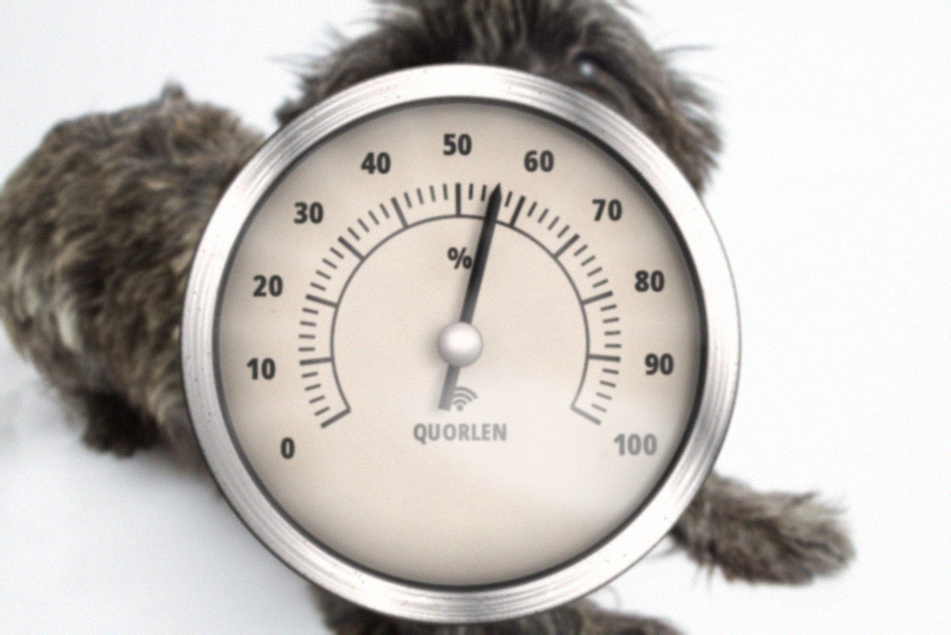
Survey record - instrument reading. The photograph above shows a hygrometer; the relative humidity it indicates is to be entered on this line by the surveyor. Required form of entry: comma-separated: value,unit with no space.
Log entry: 56,%
